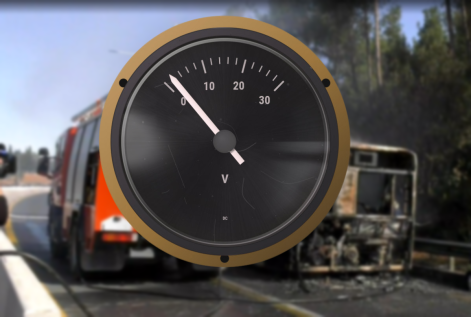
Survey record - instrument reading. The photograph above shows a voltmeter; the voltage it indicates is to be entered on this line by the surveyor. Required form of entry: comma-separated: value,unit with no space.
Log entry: 2,V
